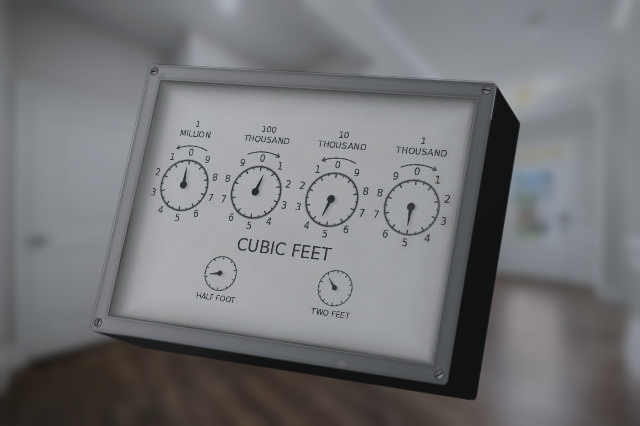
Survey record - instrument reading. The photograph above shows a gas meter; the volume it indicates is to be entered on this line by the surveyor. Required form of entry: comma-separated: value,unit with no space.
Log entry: 4500,ft³
